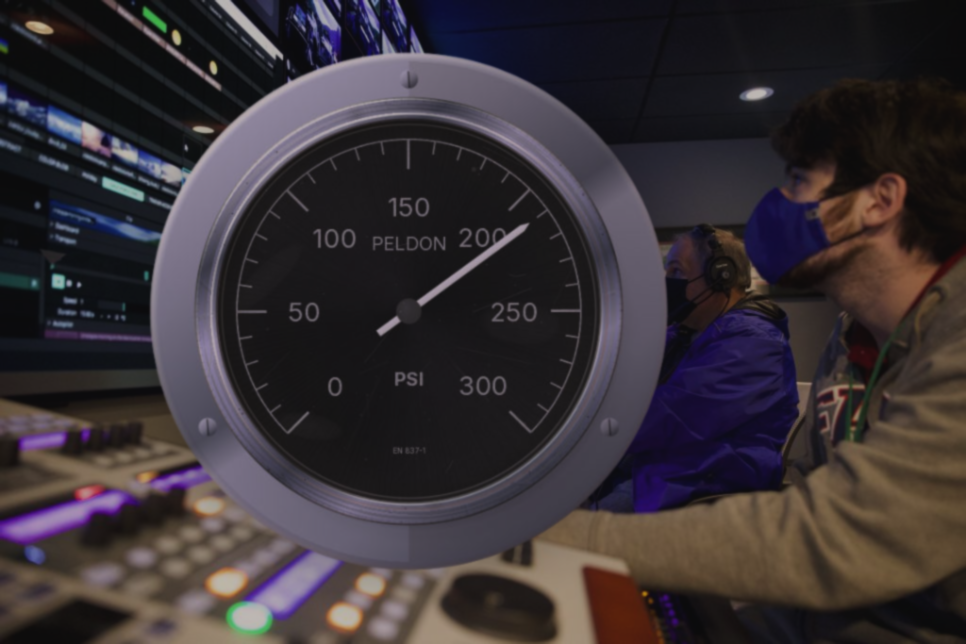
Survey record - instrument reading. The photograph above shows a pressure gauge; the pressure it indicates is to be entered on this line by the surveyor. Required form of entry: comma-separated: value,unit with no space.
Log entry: 210,psi
